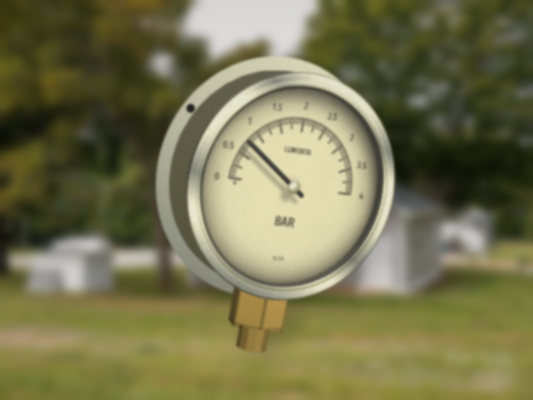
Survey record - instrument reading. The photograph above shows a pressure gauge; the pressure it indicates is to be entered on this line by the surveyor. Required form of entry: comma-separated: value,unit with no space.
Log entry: 0.75,bar
